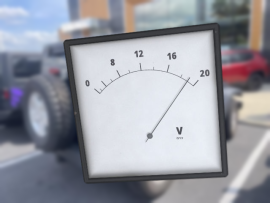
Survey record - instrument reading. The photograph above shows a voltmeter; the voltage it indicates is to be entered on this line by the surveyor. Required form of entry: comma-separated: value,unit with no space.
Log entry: 19,V
